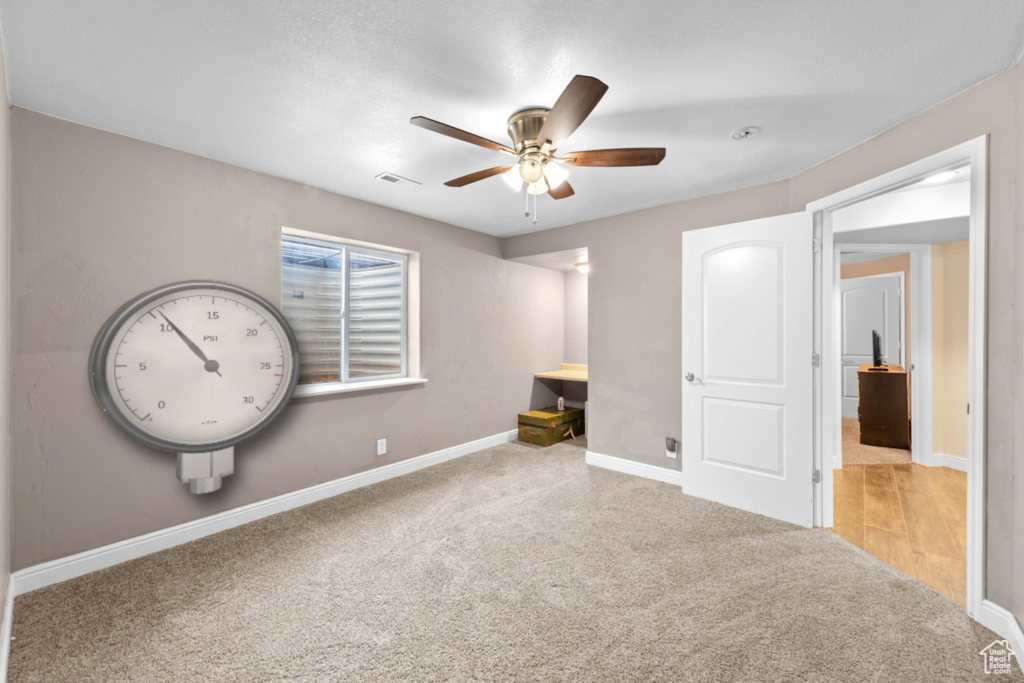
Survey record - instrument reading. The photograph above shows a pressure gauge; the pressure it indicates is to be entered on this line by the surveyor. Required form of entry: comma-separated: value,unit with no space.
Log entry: 10.5,psi
